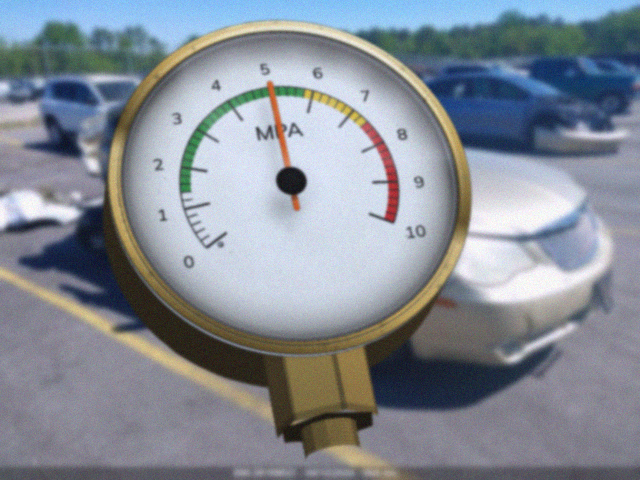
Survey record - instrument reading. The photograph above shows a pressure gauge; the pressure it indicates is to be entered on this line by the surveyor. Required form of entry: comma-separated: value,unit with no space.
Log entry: 5,MPa
